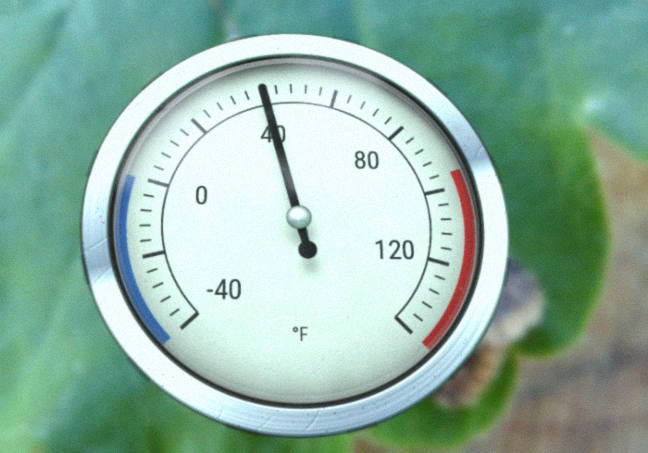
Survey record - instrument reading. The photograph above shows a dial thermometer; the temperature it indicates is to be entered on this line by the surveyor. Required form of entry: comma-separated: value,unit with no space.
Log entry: 40,°F
